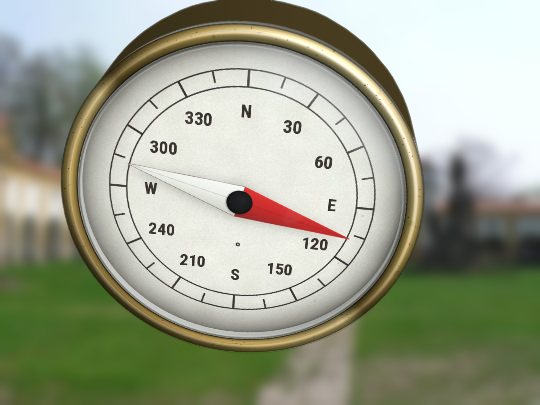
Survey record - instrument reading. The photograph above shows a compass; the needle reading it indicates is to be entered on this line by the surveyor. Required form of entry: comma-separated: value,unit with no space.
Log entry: 105,°
